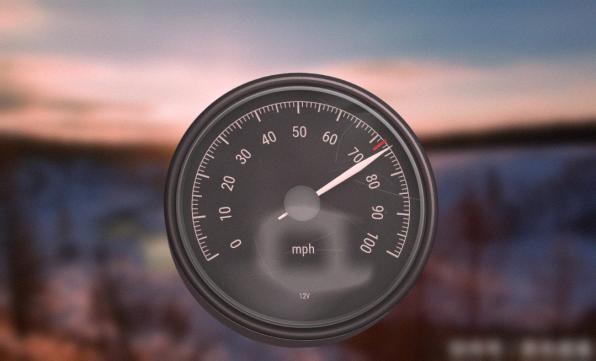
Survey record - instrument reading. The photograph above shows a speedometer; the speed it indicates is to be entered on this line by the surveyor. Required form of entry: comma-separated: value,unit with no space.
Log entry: 74,mph
